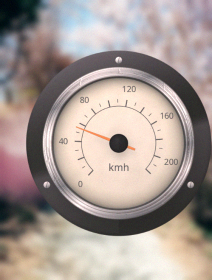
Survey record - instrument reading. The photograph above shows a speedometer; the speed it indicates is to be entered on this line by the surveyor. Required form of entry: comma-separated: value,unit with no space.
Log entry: 55,km/h
